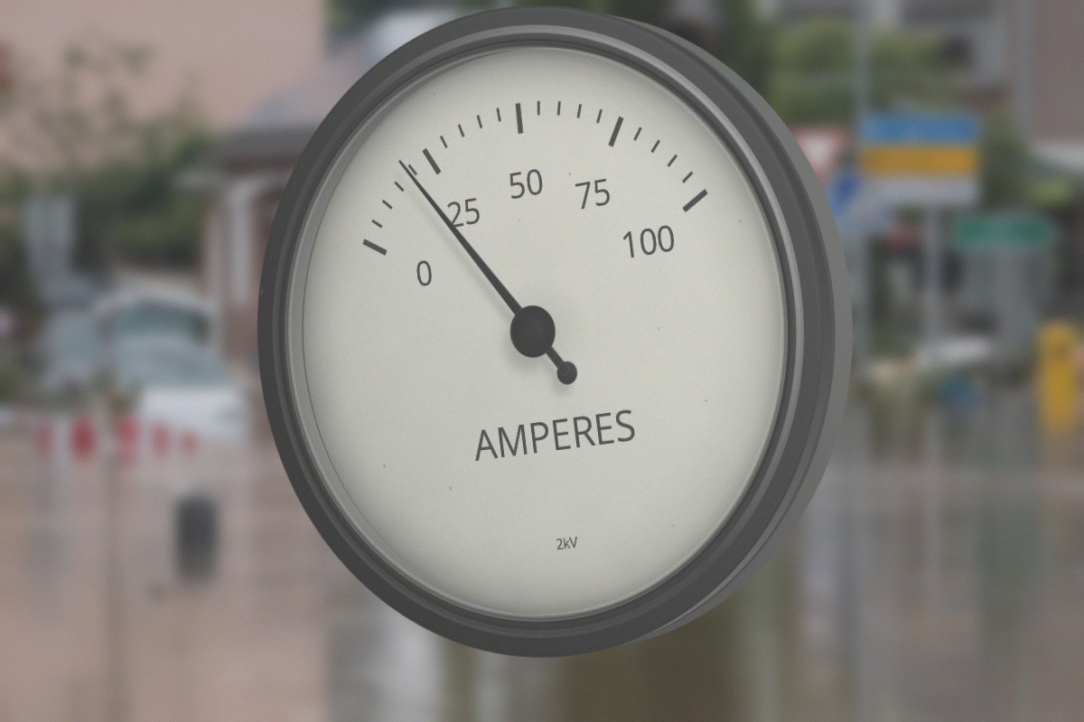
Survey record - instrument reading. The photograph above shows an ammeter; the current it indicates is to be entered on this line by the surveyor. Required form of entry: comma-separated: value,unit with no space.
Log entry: 20,A
